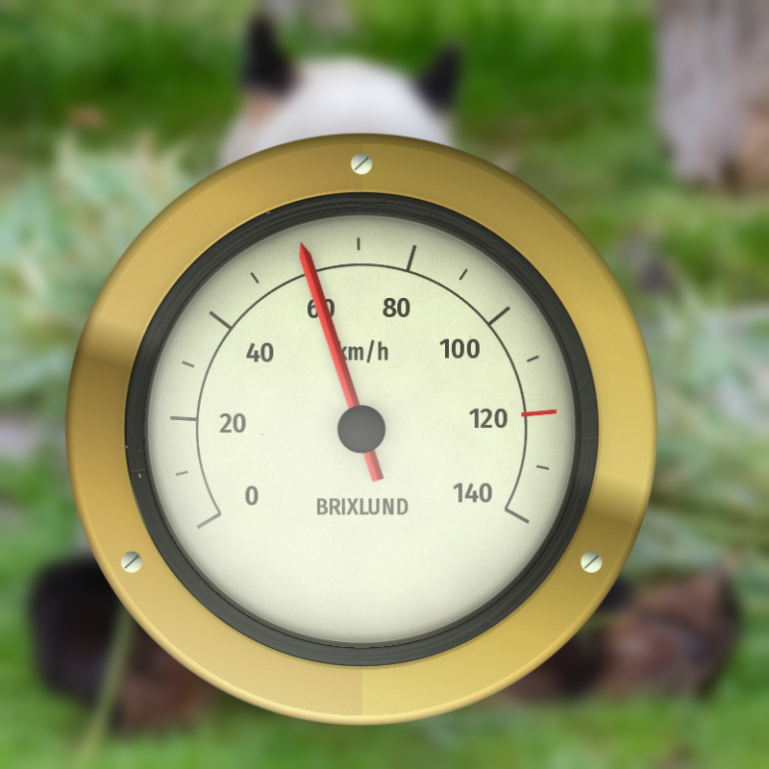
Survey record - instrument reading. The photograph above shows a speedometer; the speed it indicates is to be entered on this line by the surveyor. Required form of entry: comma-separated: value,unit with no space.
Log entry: 60,km/h
